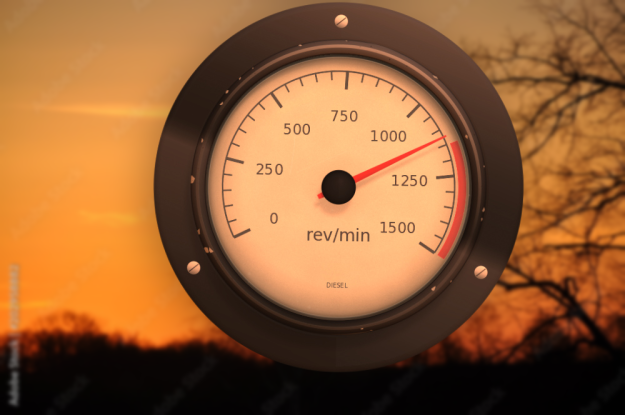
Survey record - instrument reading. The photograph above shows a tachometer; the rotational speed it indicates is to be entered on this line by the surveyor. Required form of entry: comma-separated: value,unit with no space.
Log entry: 1125,rpm
